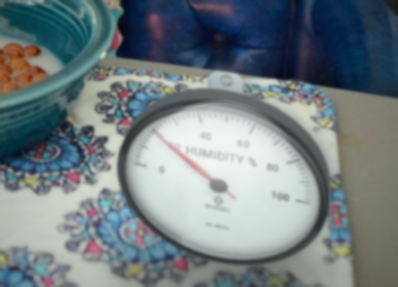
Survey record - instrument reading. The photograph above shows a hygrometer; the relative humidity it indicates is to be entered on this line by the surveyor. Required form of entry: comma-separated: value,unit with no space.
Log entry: 20,%
